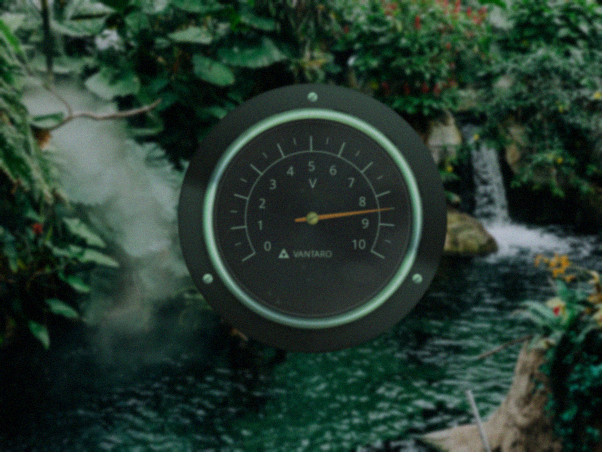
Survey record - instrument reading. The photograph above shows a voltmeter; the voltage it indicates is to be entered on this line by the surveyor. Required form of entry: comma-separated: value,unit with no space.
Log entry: 8.5,V
